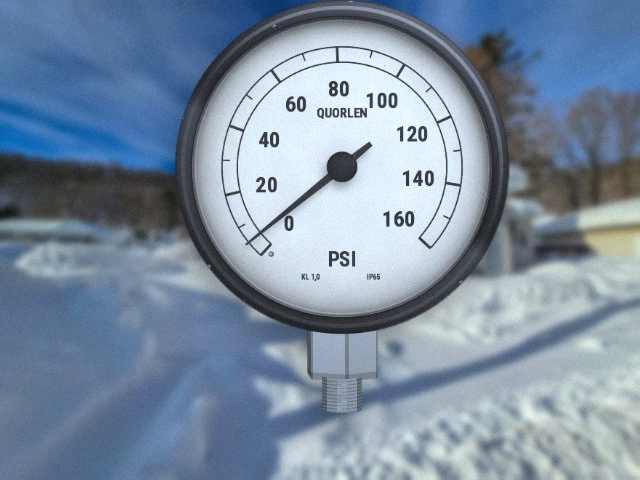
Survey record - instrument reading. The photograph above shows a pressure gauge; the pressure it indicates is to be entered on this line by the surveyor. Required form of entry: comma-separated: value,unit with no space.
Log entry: 5,psi
